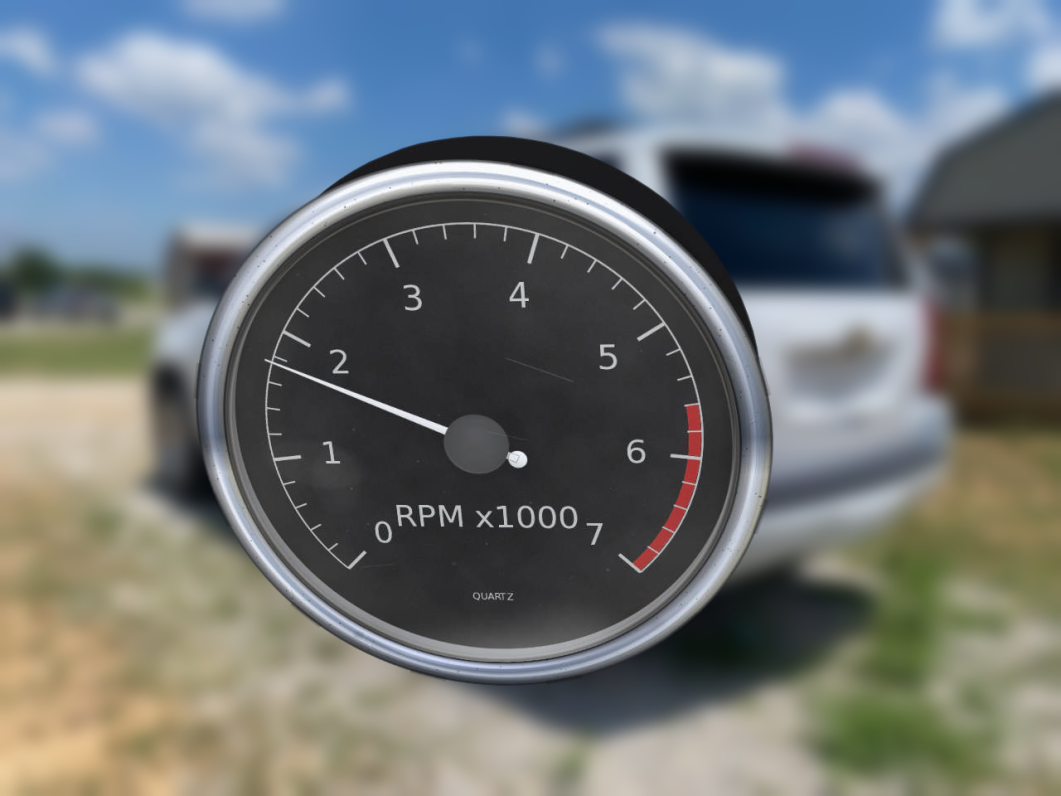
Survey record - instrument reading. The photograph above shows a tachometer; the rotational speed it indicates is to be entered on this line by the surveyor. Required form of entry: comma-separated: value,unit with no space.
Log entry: 1800,rpm
